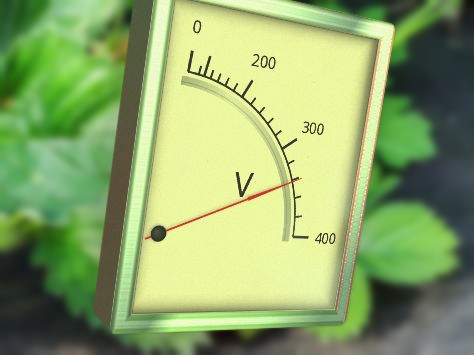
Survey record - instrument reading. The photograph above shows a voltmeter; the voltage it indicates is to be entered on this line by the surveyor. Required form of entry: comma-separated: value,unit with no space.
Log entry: 340,V
